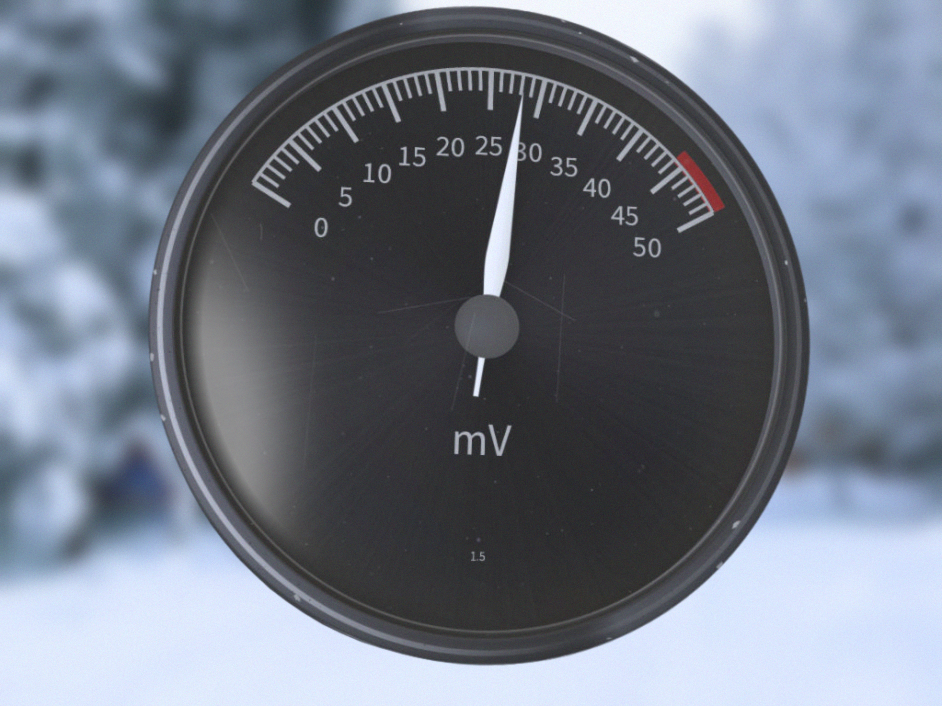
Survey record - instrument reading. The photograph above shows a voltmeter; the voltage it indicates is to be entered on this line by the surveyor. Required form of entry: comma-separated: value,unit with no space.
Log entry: 28,mV
